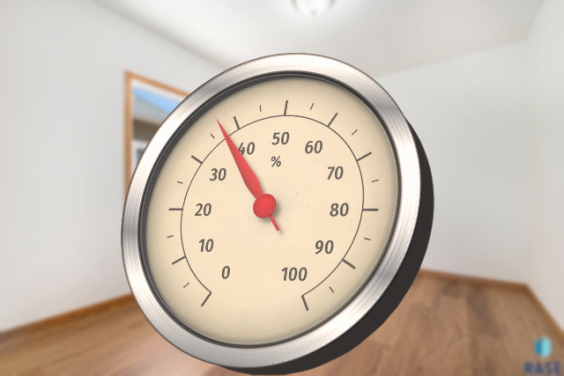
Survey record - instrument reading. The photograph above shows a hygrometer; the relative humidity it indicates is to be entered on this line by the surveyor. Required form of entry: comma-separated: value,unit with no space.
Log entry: 37.5,%
